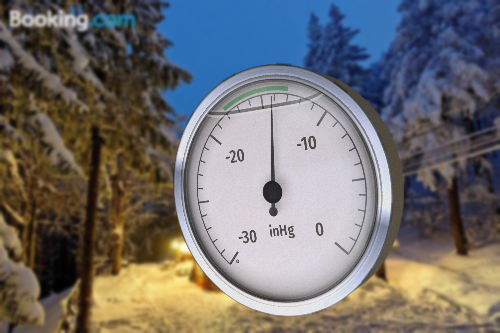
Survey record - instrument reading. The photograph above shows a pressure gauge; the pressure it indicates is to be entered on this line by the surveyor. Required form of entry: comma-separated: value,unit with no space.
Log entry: -14,inHg
